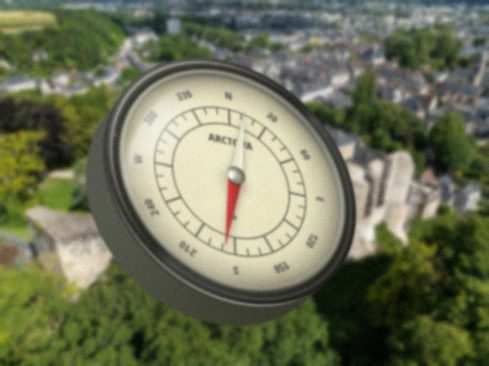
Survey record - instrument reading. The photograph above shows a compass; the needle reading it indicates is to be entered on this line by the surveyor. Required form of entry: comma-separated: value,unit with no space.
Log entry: 190,°
